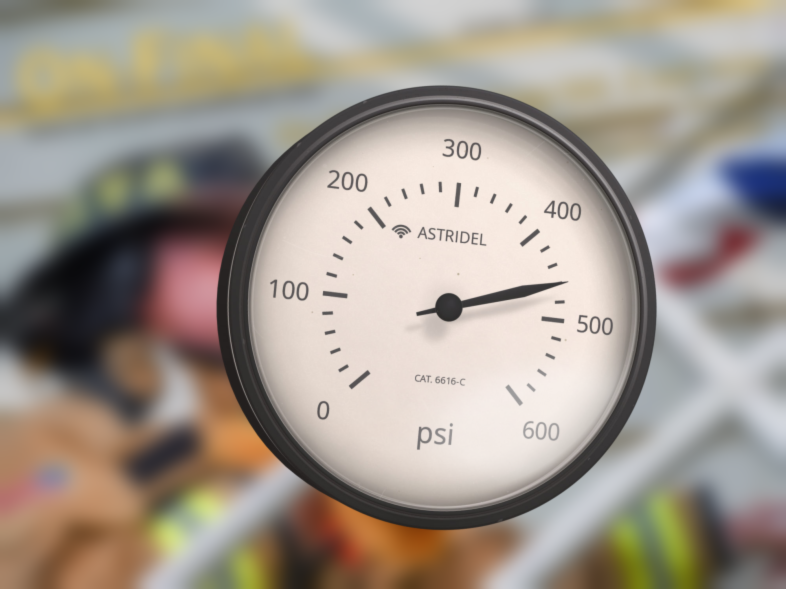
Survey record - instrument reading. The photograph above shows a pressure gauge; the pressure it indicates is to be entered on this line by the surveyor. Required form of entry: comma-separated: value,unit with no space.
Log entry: 460,psi
